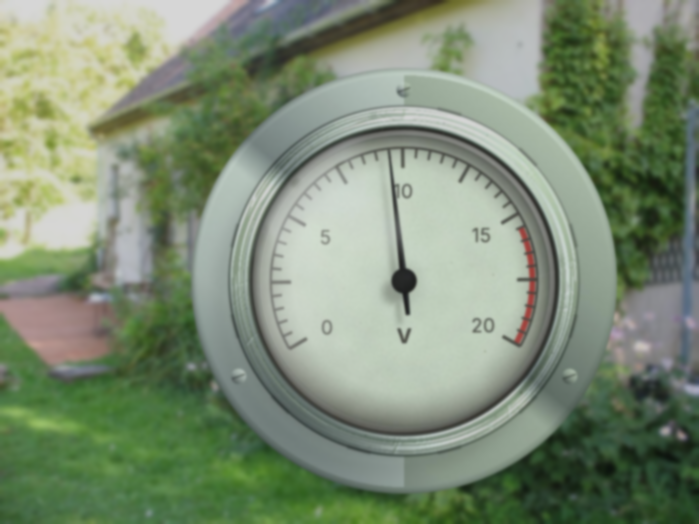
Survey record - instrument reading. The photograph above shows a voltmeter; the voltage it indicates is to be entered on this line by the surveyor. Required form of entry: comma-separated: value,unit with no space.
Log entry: 9.5,V
